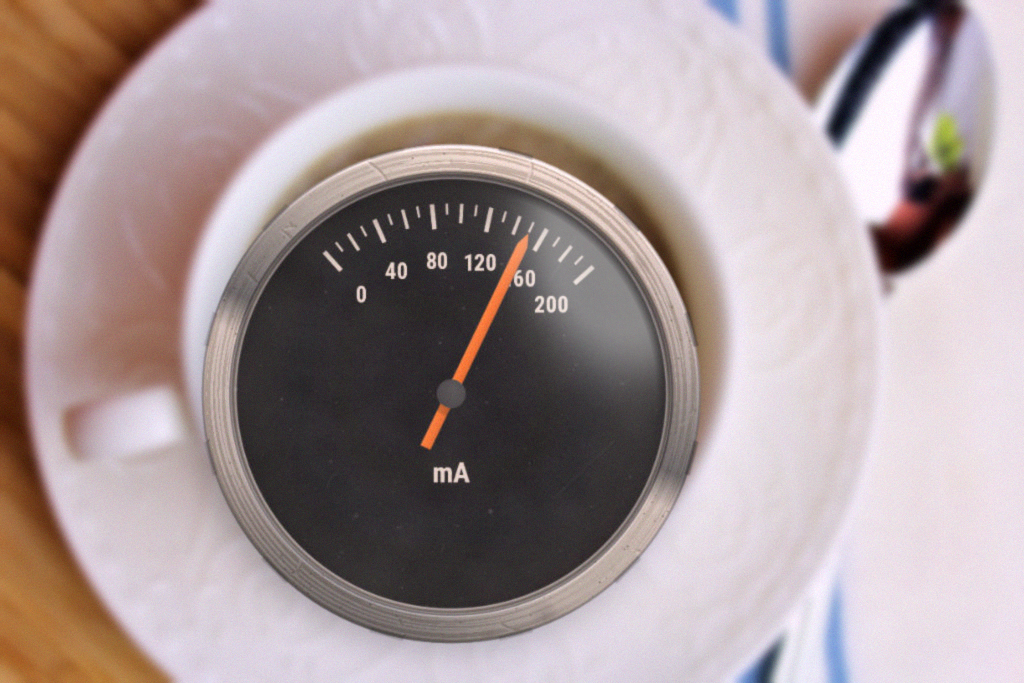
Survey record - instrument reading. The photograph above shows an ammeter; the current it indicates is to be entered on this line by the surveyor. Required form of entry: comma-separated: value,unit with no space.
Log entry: 150,mA
